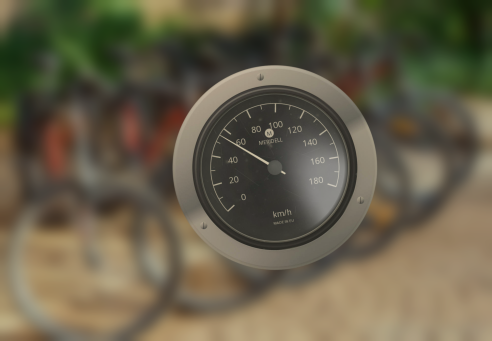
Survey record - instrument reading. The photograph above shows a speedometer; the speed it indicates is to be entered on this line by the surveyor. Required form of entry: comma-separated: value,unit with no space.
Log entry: 55,km/h
